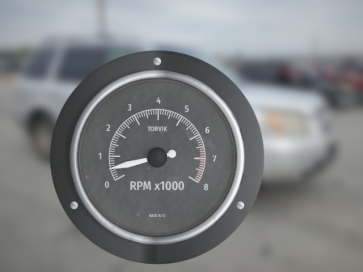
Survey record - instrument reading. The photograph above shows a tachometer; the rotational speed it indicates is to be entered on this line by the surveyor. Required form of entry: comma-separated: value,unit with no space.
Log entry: 500,rpm
